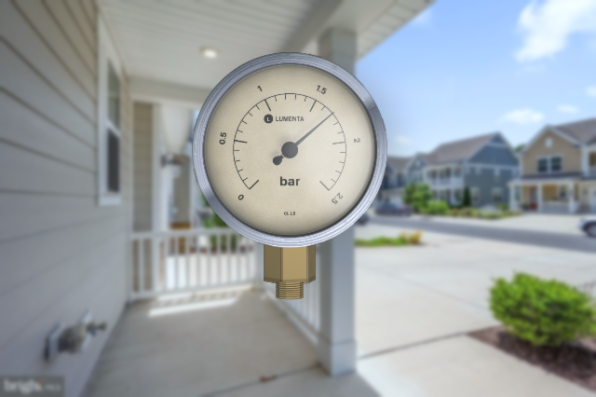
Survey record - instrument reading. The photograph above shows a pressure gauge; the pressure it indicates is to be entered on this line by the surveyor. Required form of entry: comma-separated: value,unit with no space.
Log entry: 1.7,bar
